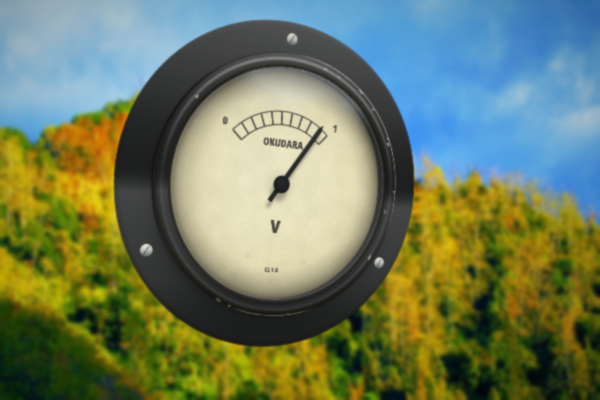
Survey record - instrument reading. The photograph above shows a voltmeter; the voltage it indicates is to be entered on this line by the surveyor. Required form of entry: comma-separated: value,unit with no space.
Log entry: 0.9,V
